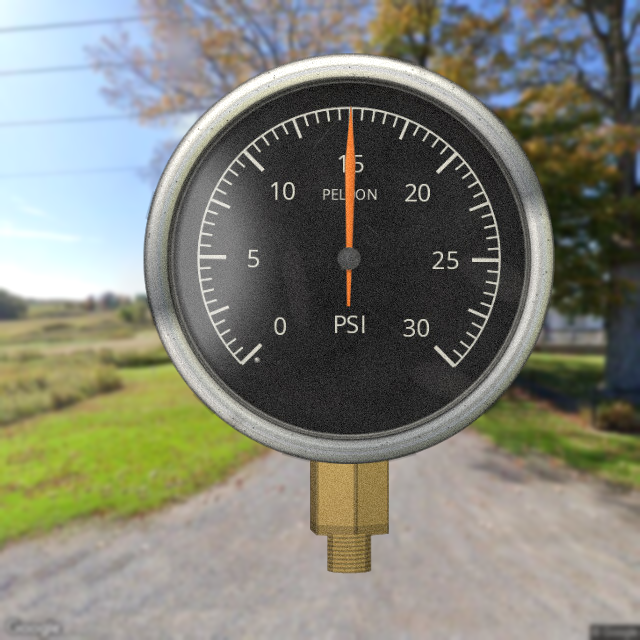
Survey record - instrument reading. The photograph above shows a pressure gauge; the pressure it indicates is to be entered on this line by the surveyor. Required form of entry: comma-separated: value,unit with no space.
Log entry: 15,psi
